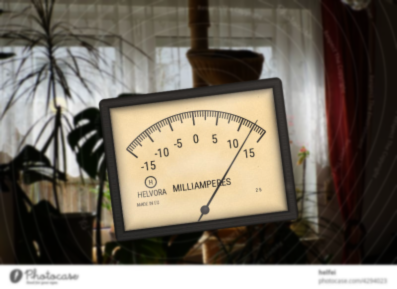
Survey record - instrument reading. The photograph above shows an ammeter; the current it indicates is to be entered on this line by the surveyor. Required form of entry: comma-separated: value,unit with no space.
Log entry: 12.5,mA
